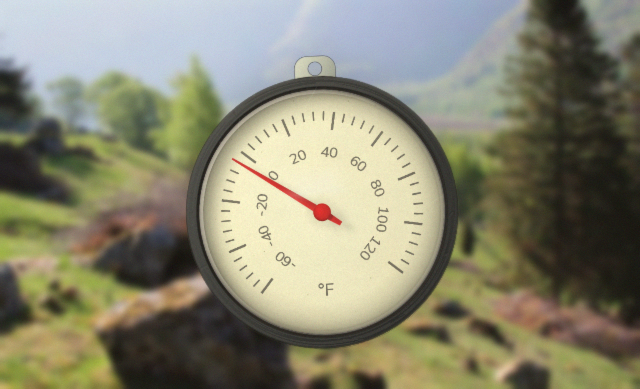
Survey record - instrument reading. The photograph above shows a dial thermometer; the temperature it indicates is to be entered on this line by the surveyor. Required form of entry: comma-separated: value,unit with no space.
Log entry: -4,°F
